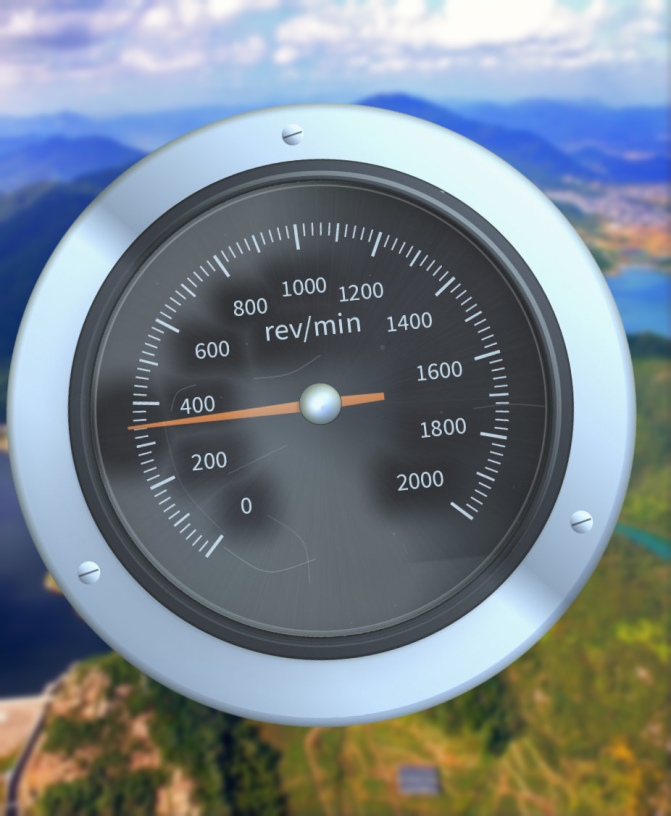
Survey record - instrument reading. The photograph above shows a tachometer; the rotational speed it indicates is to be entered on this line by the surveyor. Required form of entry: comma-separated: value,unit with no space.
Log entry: 340,rpm
